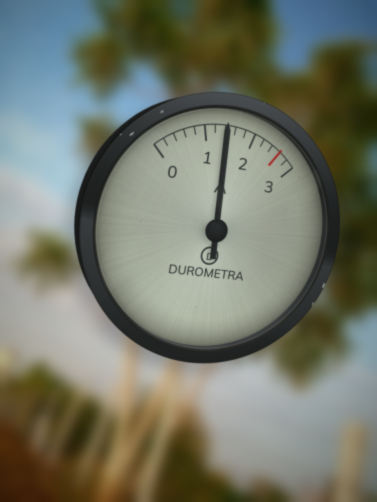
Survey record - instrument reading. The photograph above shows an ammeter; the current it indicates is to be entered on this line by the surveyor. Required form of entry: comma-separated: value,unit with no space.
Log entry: 1.4,A
